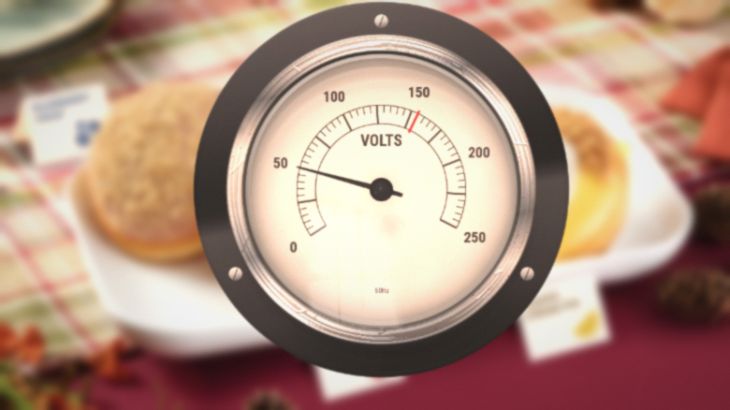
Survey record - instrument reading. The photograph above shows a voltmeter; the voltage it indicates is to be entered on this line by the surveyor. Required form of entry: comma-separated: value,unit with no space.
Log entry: 50,V
